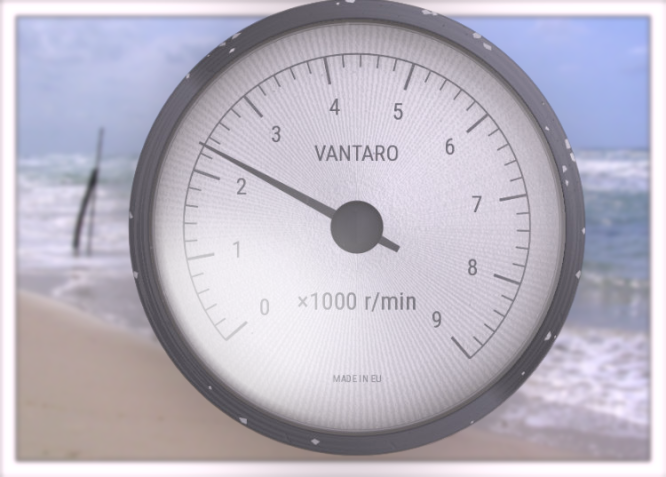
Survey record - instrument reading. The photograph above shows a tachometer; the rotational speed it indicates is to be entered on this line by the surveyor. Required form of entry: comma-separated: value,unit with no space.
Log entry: 2300,rpm
